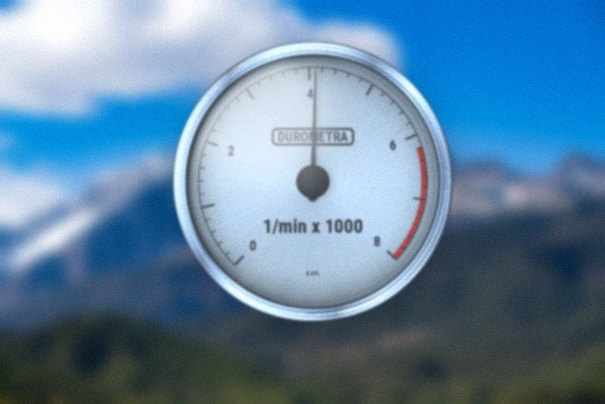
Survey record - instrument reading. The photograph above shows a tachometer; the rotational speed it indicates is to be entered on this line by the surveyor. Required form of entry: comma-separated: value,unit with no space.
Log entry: 4100,rpm
